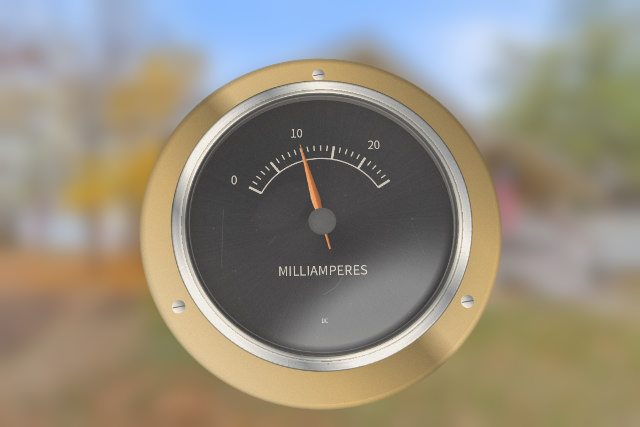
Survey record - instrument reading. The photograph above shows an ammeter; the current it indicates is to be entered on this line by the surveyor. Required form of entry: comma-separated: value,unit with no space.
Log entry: 10,mA
